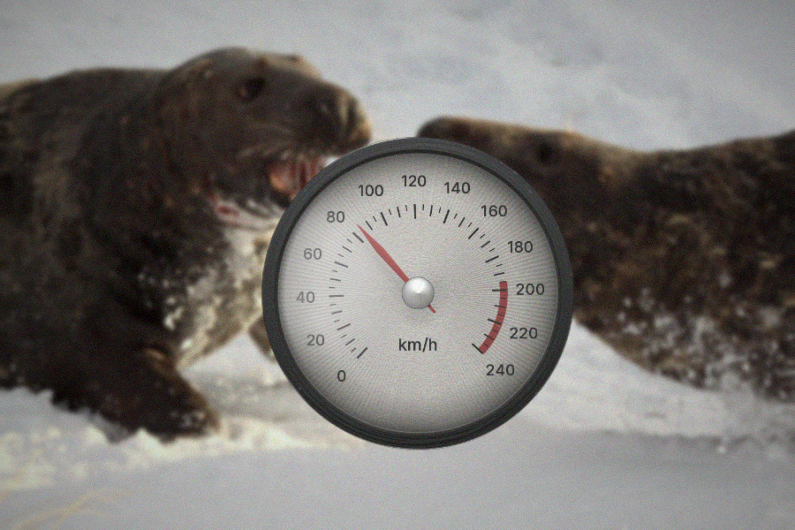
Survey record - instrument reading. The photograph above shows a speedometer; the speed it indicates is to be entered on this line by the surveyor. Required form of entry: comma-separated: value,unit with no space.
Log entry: 85,km/h
